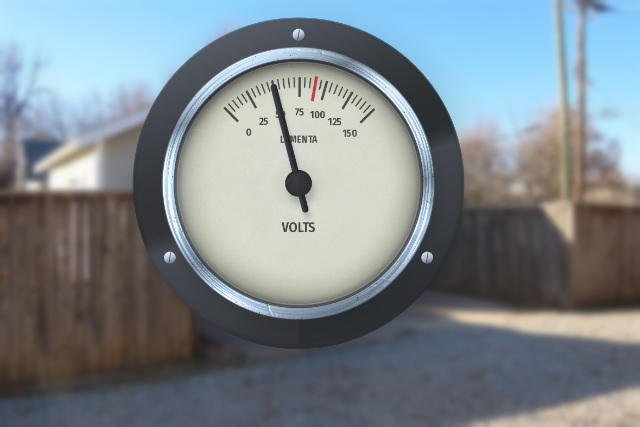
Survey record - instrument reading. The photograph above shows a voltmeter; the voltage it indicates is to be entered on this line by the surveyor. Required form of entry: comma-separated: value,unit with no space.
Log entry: 50,V
